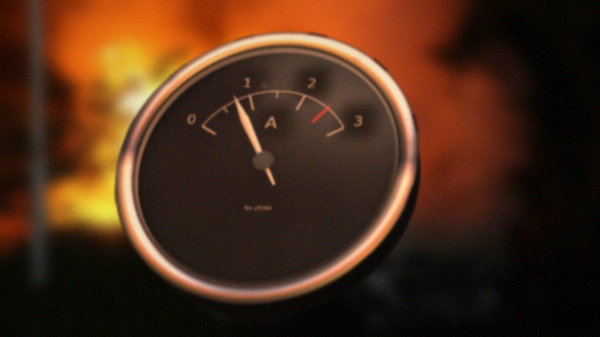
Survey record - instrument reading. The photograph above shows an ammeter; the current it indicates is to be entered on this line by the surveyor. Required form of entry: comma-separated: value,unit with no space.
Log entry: 0.75,A
